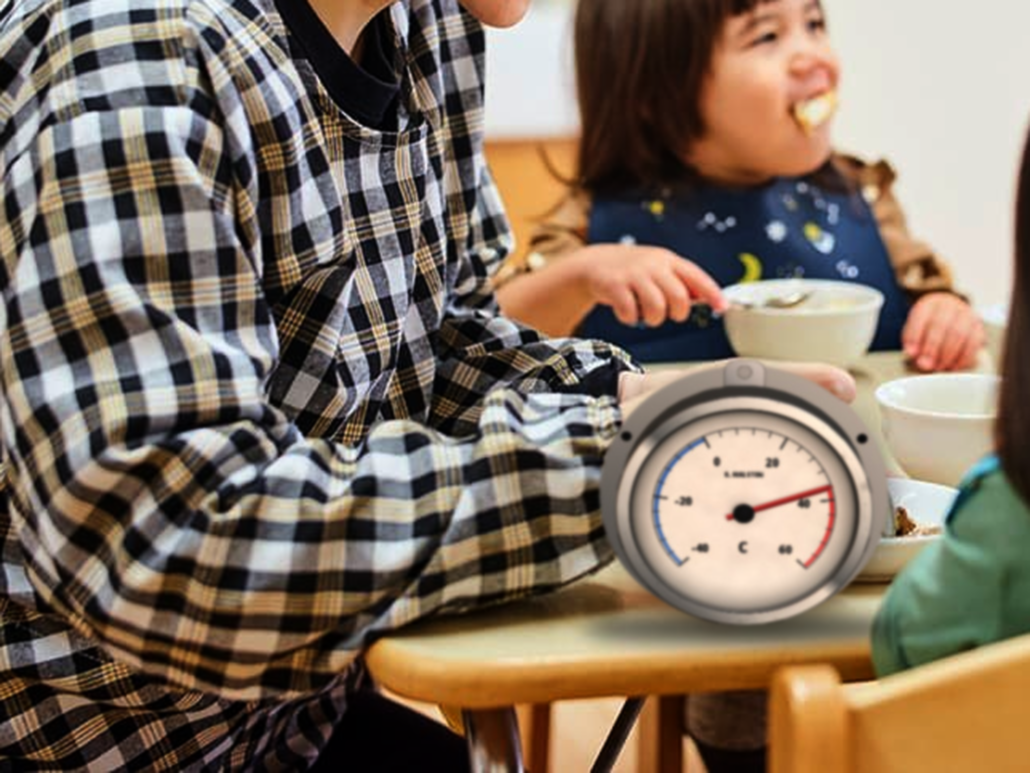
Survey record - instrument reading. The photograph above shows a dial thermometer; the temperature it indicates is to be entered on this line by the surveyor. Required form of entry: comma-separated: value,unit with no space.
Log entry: 36,°C
